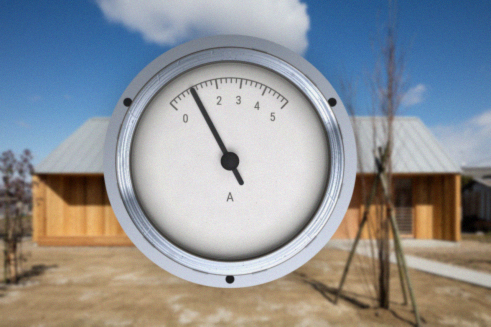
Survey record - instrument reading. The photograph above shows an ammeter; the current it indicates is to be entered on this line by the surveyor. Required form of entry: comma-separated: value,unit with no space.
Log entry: 1,A
